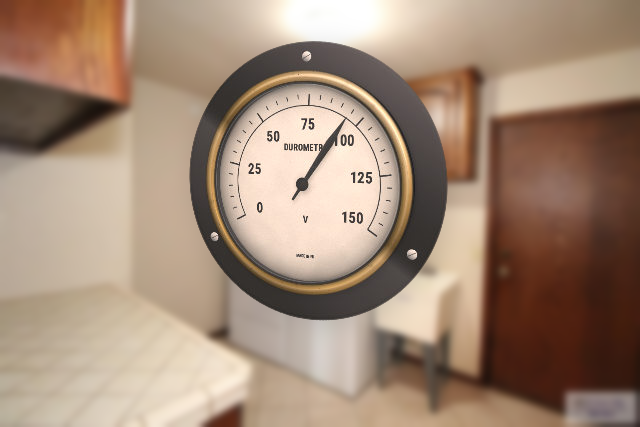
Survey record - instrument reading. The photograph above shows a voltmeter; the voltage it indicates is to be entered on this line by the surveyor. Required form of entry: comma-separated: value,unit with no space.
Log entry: 95,V
